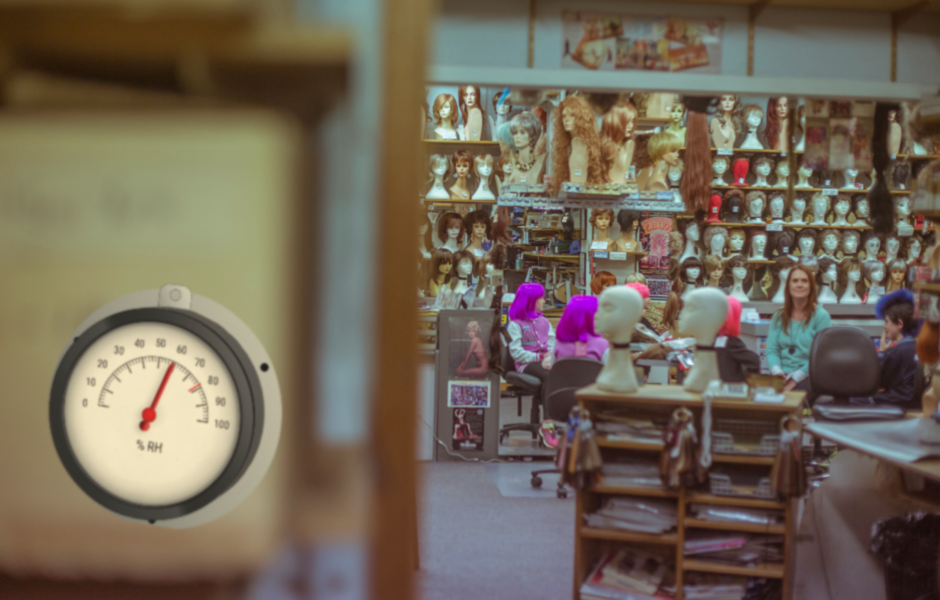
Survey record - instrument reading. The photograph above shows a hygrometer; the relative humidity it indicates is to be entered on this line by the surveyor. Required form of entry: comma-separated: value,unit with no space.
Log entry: 60,%
